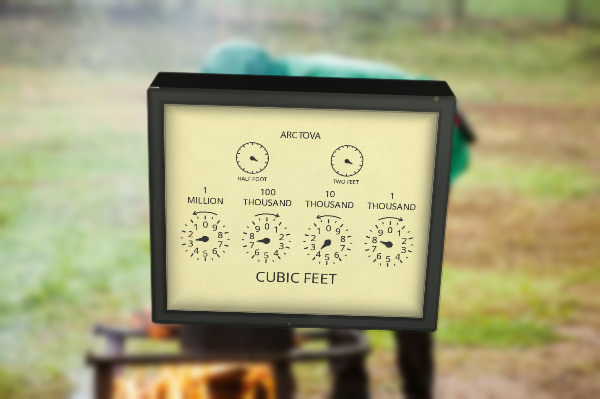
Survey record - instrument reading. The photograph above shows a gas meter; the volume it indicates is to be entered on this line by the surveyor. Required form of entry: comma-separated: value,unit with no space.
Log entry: 273800,ft³
